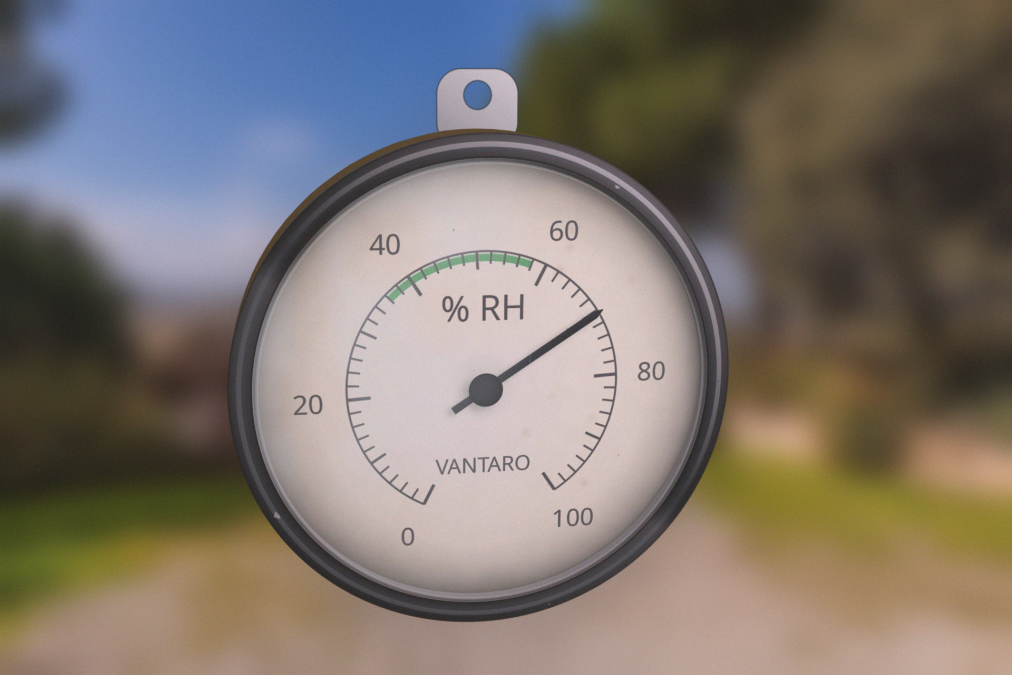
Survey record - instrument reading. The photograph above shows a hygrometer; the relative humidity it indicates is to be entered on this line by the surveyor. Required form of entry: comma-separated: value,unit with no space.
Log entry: 70,%
